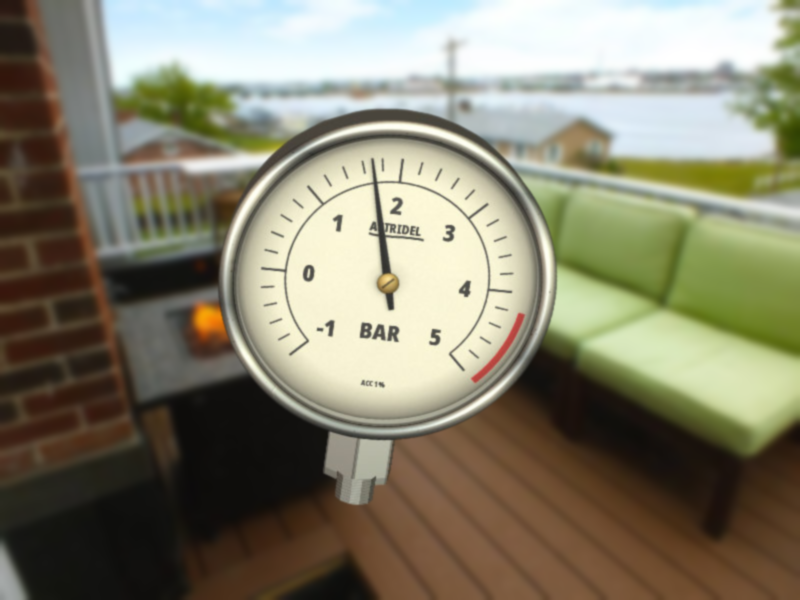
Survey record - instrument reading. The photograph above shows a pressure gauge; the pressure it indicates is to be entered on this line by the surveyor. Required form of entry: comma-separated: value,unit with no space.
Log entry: 1.7,bar
